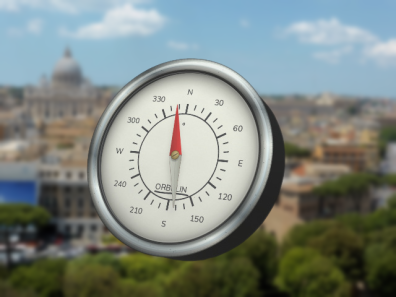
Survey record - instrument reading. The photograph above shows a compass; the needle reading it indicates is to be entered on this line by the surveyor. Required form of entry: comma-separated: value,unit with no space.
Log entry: 350,°
